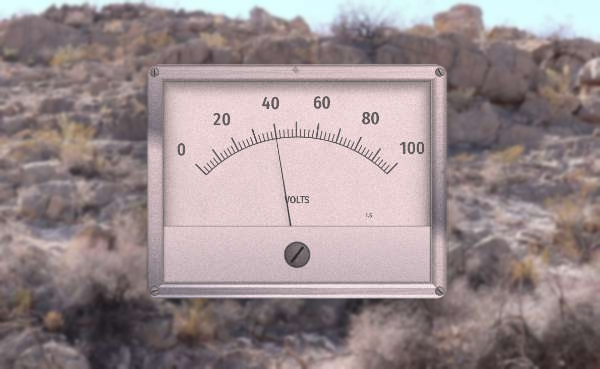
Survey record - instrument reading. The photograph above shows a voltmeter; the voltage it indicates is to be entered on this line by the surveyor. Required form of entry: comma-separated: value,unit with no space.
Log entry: 40,V
